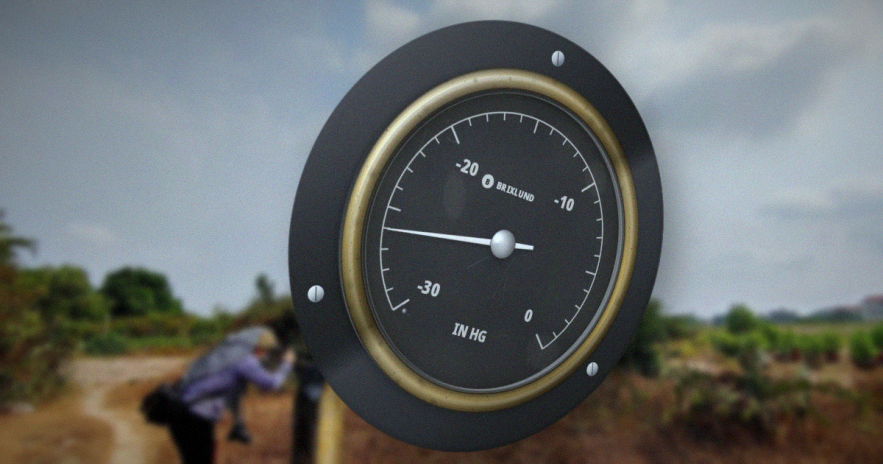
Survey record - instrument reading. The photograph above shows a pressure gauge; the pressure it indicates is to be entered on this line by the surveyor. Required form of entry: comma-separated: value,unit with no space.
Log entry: -26,inHg
